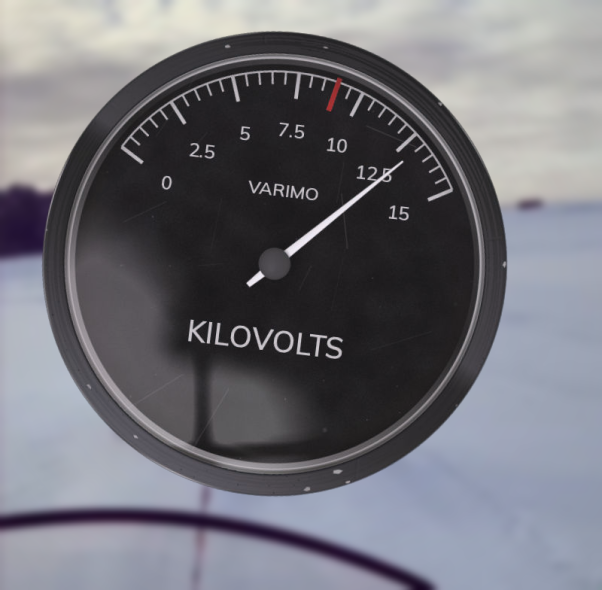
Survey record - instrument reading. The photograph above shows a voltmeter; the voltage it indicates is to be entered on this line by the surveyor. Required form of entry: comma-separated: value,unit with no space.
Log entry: 13,kV
